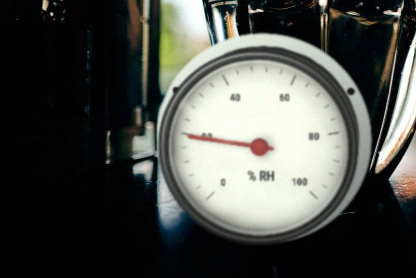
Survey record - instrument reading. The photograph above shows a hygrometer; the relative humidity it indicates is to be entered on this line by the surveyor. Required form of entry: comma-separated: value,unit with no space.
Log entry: 20,%
